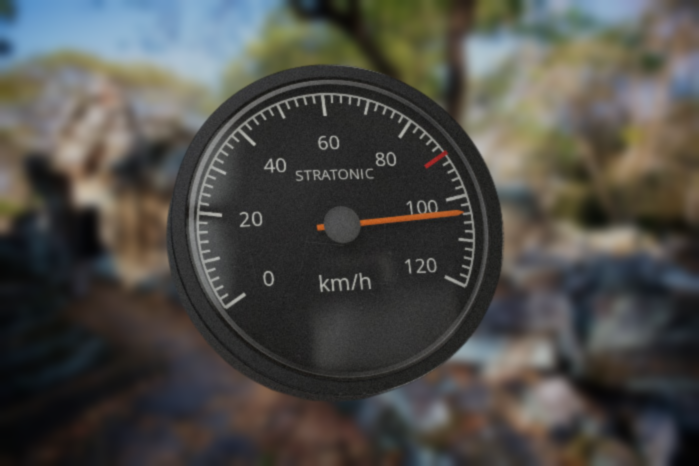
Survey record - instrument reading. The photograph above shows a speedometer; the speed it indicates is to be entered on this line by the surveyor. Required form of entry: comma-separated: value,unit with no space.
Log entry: 104,km/h
